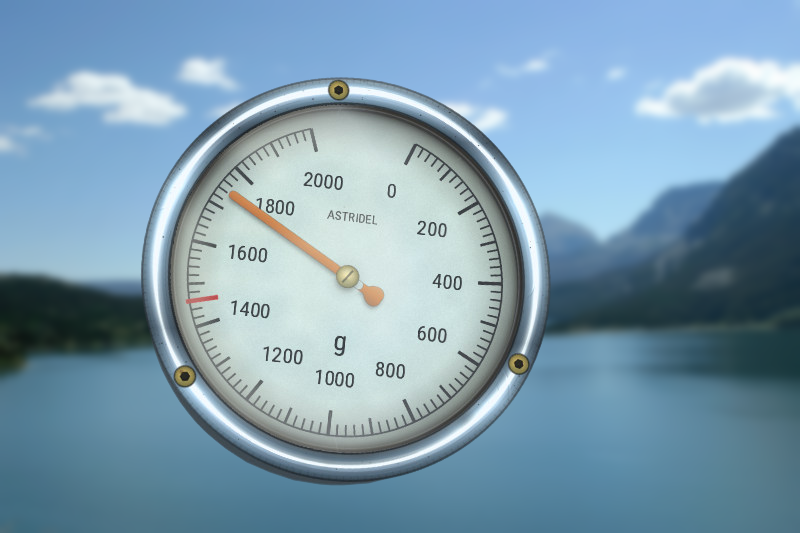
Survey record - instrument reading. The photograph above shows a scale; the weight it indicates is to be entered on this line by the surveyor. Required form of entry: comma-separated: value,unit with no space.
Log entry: 1740,g
